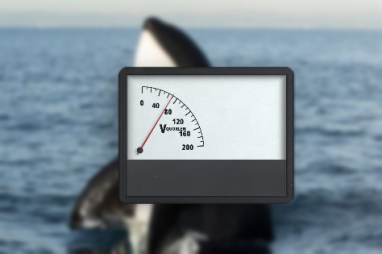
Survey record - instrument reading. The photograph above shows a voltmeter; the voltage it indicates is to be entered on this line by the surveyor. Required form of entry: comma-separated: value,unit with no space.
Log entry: 70,V
